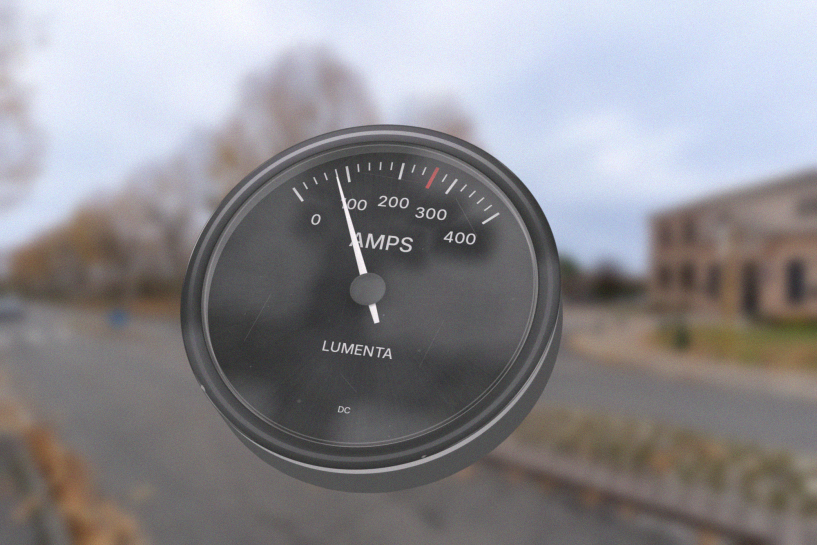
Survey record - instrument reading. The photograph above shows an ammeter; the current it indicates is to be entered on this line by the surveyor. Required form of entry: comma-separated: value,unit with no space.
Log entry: 80,A
